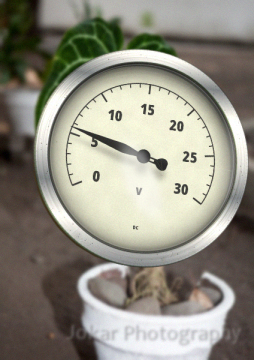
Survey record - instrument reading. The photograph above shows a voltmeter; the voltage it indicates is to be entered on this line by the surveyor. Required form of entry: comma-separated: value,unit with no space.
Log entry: 5.5,V
